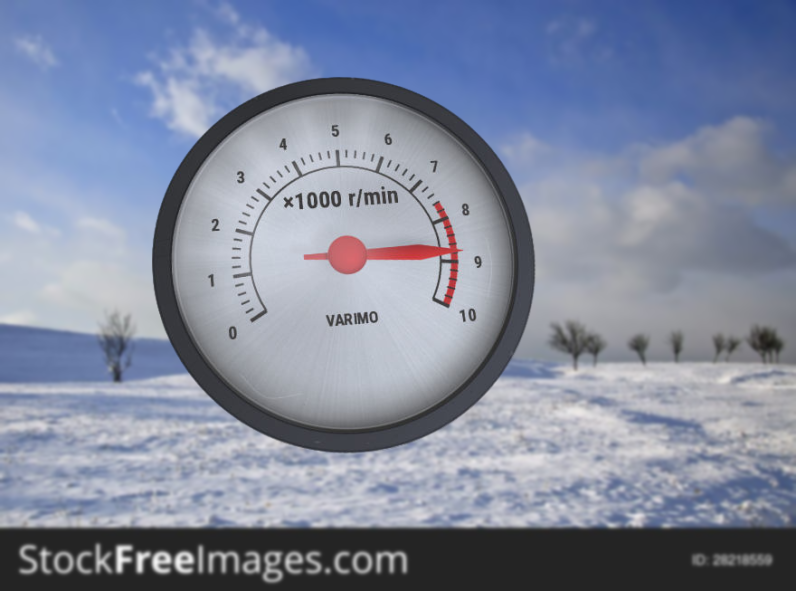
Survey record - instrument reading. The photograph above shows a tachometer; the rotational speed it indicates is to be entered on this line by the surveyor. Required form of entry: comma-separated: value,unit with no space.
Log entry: 8800,rpm
